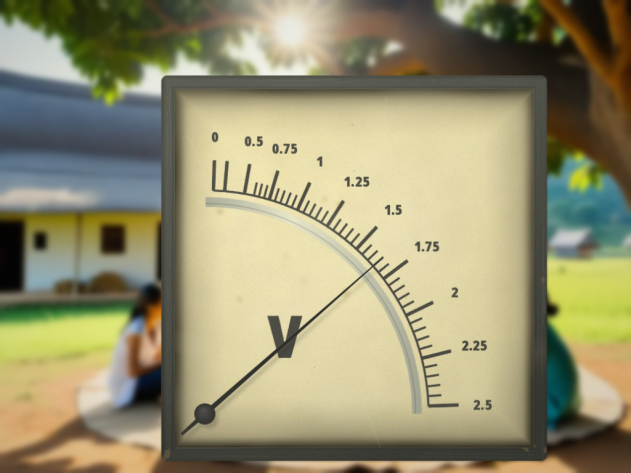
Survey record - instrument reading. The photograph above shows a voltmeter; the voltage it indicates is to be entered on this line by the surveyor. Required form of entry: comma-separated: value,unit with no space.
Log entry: 1.65,V
